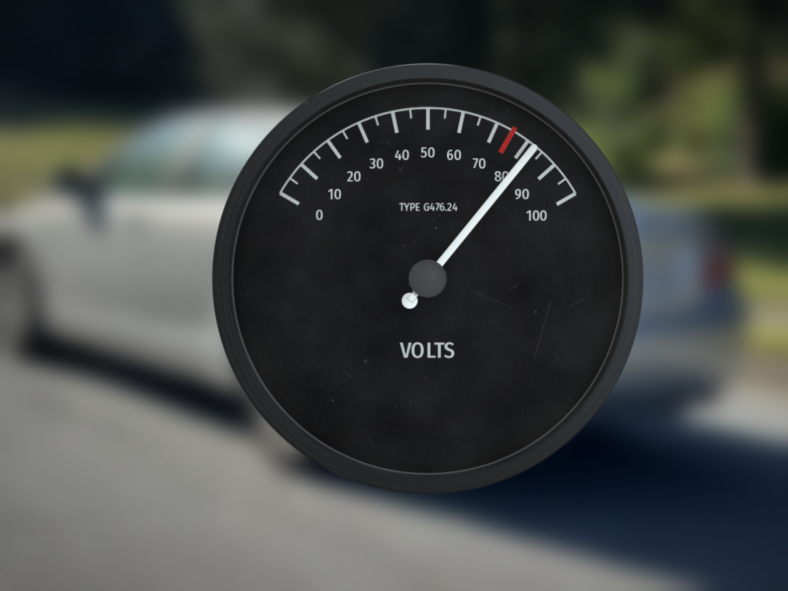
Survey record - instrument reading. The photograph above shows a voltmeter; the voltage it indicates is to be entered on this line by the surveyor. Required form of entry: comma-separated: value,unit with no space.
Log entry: 82.5,V
